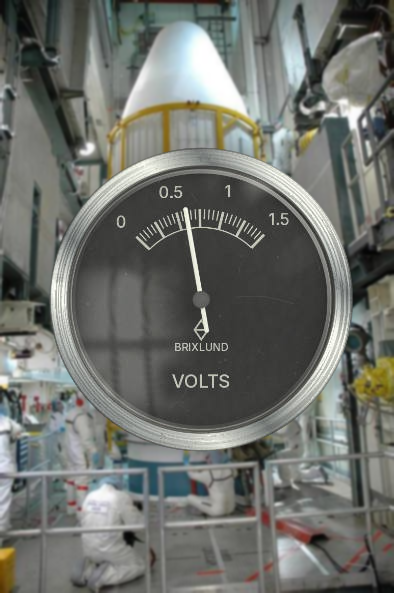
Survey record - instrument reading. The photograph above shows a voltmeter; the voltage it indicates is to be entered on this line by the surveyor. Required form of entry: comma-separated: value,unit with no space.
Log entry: 0.6,V
